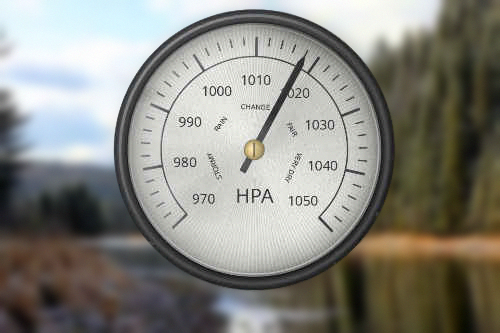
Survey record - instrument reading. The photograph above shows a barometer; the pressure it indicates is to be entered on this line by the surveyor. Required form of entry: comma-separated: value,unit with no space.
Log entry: 1018,hPa
